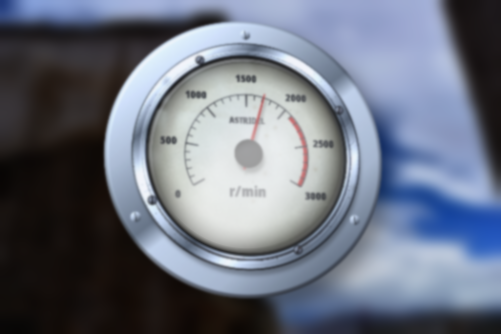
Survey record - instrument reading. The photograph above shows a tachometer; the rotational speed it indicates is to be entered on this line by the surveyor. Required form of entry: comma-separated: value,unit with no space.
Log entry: 1700,rpm
